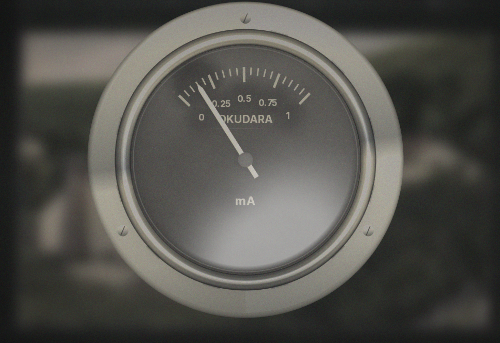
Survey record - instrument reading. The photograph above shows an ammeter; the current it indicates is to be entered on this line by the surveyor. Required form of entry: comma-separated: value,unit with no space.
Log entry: 0.15,mA
